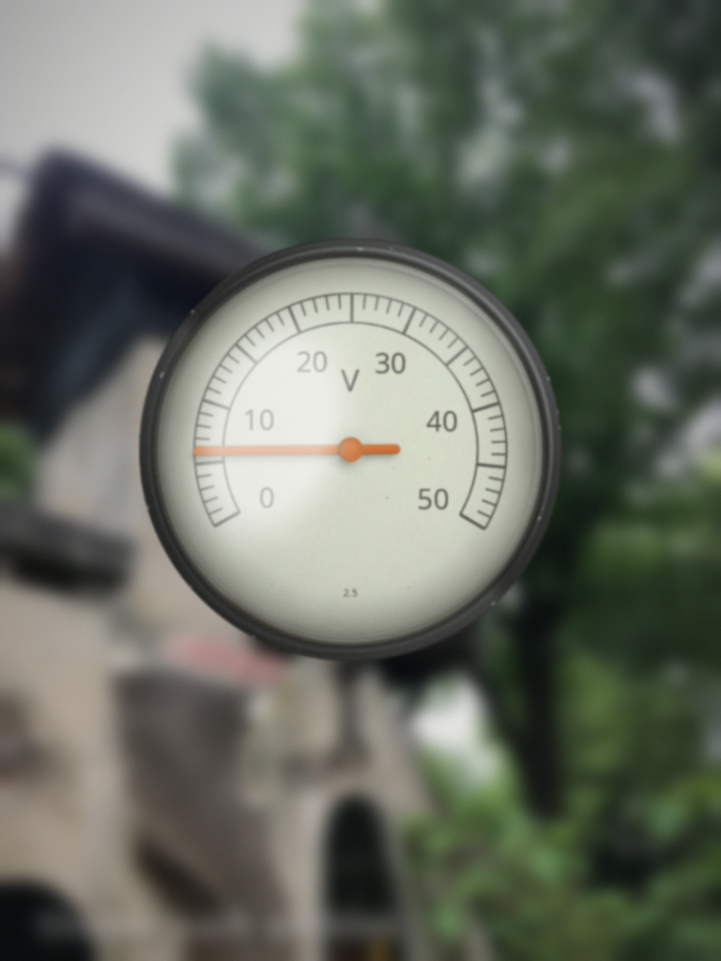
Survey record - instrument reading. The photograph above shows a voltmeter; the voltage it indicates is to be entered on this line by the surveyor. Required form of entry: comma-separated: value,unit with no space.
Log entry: 6,V
